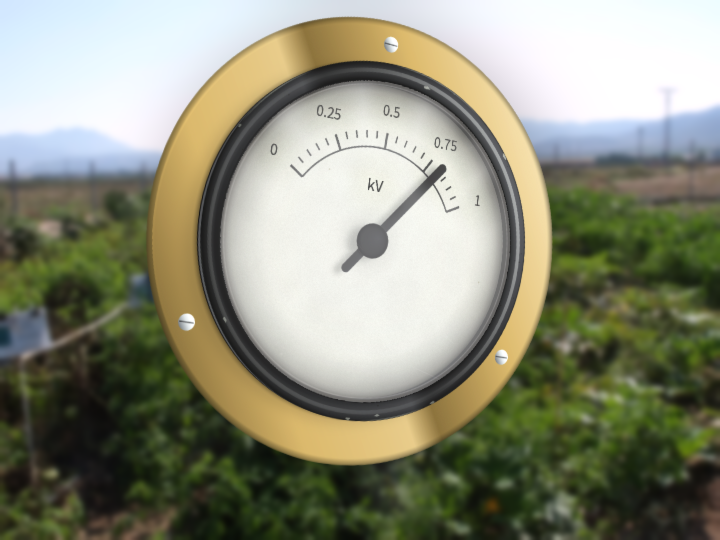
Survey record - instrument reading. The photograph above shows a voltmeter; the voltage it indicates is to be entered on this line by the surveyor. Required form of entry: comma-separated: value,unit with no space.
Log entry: 0.8,kV
